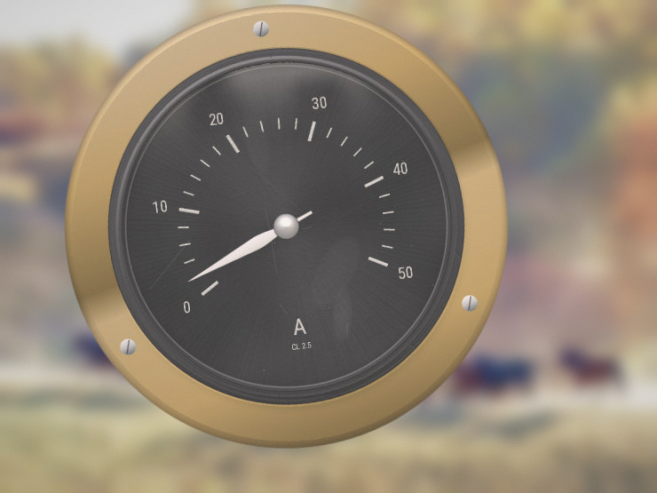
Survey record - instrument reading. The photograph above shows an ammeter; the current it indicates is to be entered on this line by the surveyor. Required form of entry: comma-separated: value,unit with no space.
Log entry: 2,A
